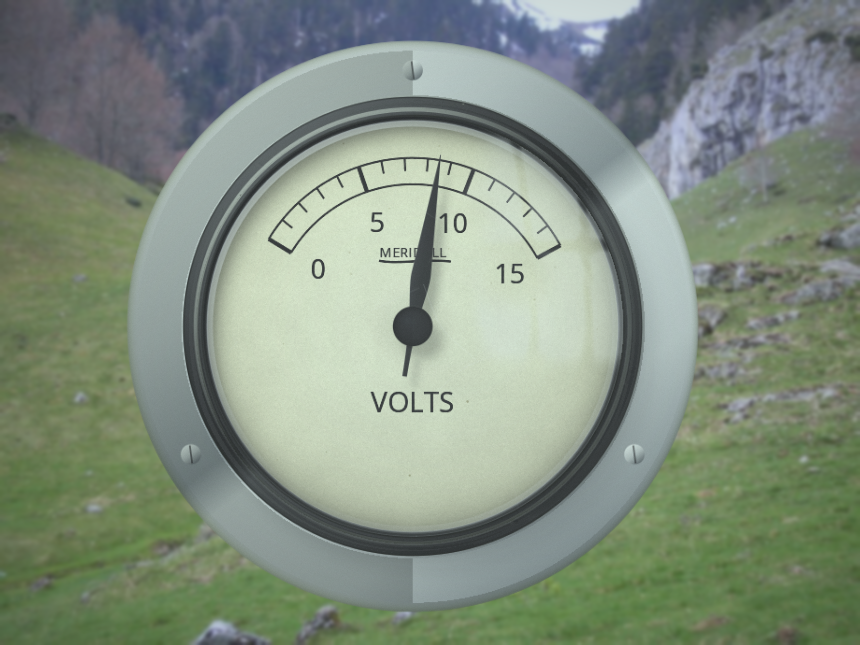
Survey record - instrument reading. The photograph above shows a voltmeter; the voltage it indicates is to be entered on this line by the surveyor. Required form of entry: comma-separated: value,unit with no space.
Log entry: 8.5,V
